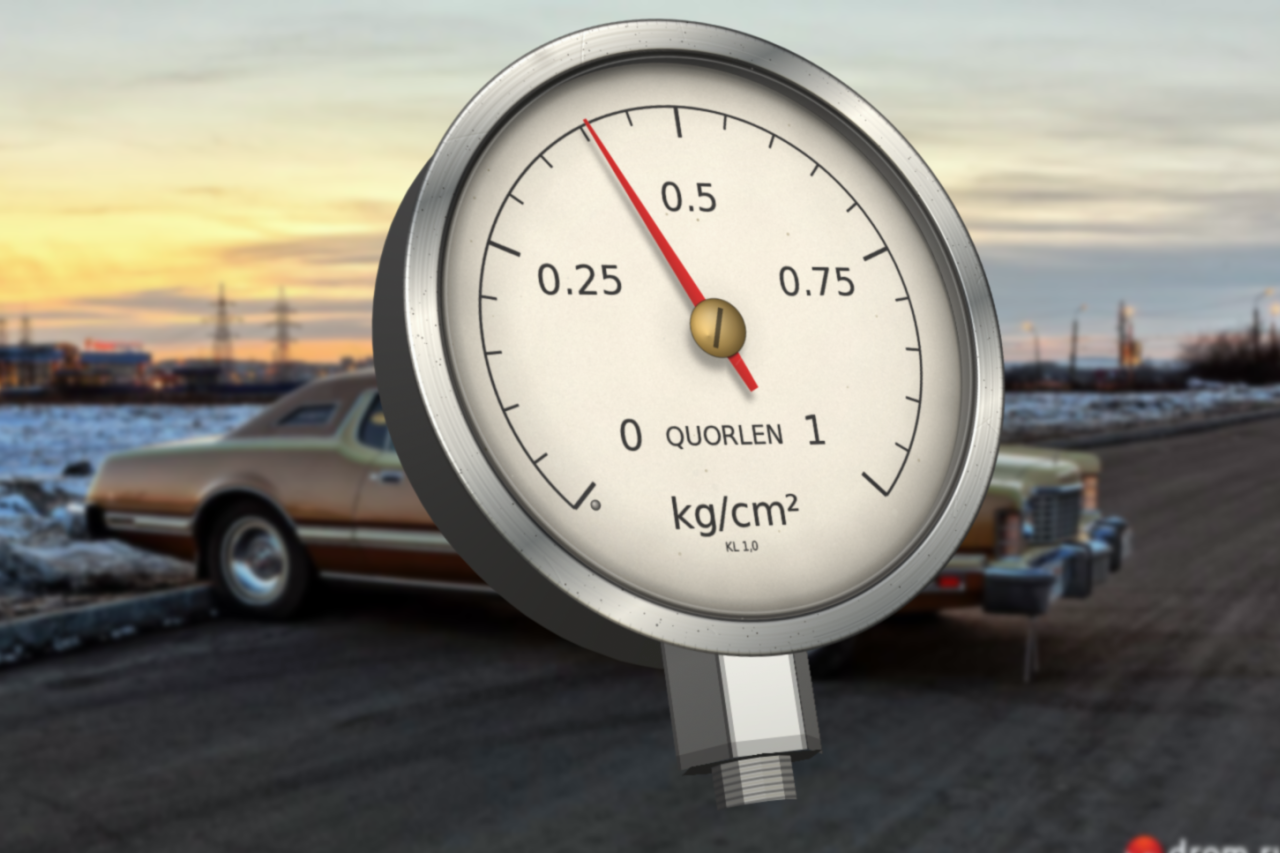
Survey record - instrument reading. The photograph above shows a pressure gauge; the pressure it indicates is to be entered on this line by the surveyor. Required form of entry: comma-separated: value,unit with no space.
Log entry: 0.4,kg/cm²
